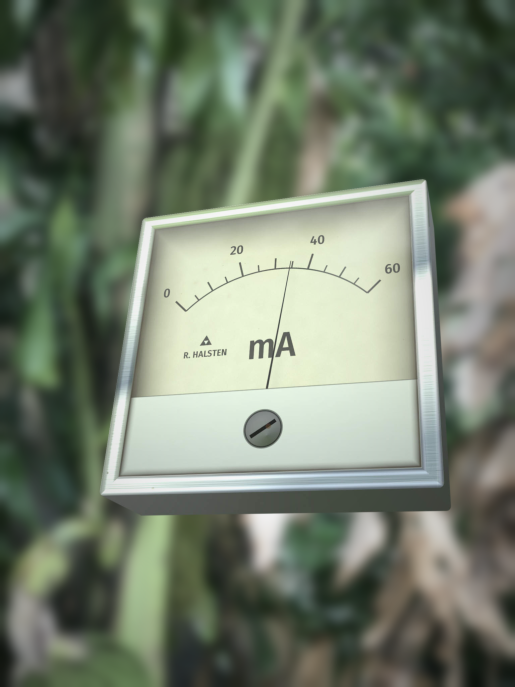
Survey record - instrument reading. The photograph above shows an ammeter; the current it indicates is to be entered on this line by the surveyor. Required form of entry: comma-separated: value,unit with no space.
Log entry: 35,mA
